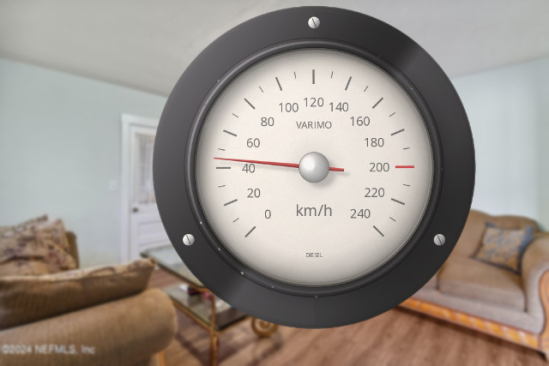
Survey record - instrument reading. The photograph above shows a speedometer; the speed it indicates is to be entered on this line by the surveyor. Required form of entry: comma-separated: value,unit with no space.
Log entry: 45,km/h
